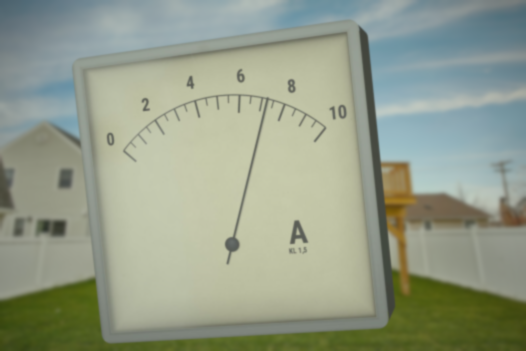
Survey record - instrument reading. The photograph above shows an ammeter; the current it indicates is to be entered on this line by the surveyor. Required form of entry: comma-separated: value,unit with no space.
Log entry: 7.25,A
